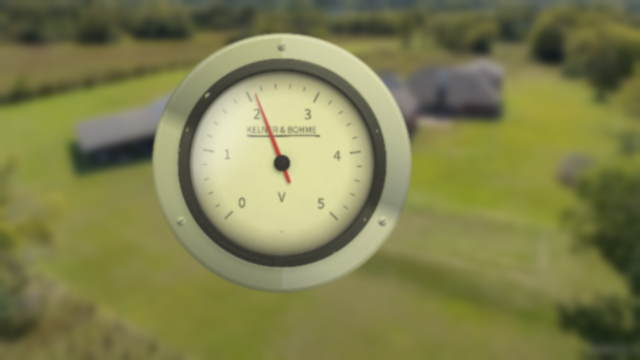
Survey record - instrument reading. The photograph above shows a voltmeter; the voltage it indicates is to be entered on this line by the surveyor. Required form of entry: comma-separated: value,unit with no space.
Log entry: 2.1,V
